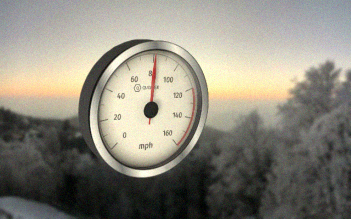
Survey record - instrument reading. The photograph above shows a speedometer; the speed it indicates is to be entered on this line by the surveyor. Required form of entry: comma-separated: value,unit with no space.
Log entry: 80,mph
